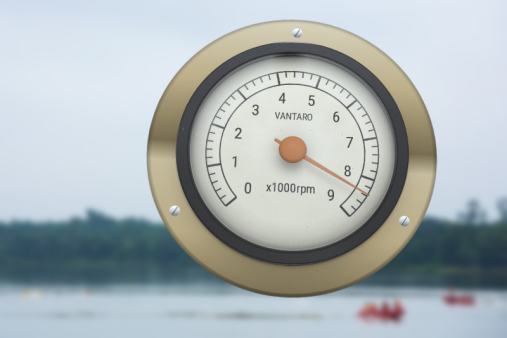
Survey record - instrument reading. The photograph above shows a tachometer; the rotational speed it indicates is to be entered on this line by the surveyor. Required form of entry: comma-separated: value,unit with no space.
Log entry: 8400,rpm
